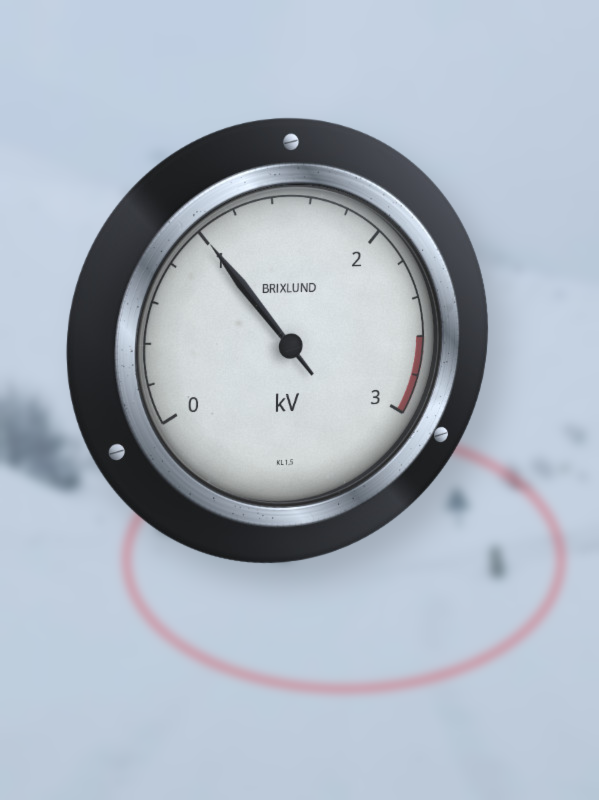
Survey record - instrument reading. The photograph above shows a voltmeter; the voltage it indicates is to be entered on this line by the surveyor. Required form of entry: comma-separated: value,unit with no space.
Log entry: 1,kV
